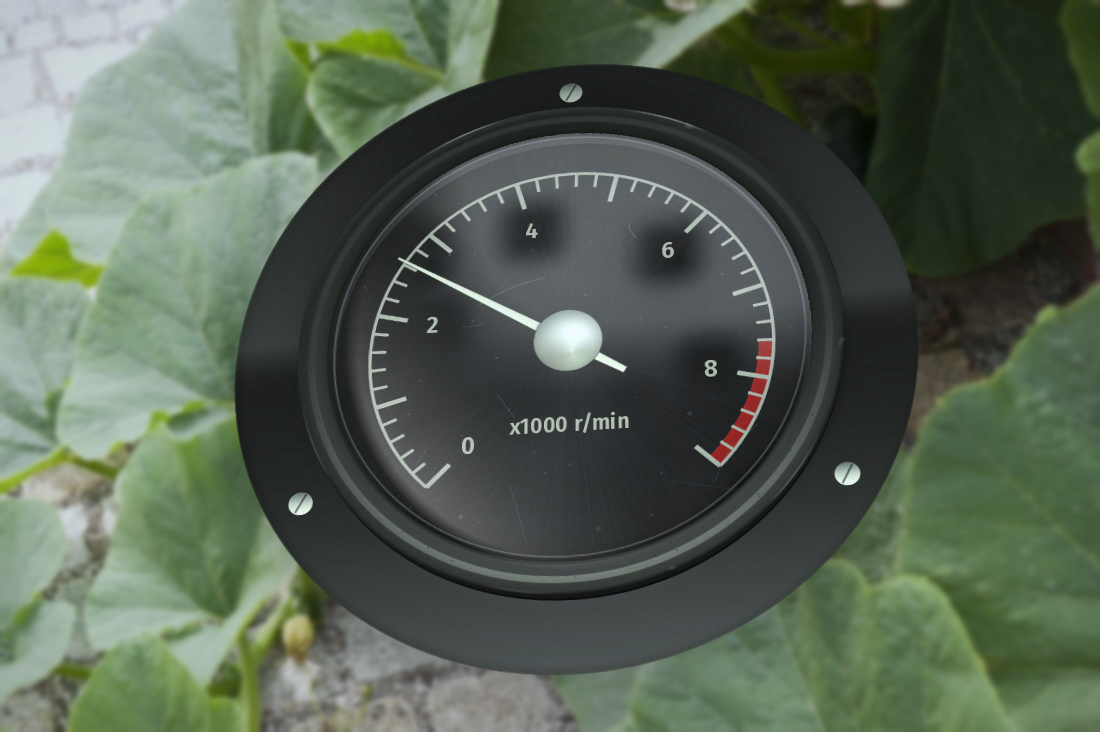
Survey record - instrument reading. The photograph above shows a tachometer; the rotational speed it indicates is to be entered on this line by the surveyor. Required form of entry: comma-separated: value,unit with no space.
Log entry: 2600,rpm
